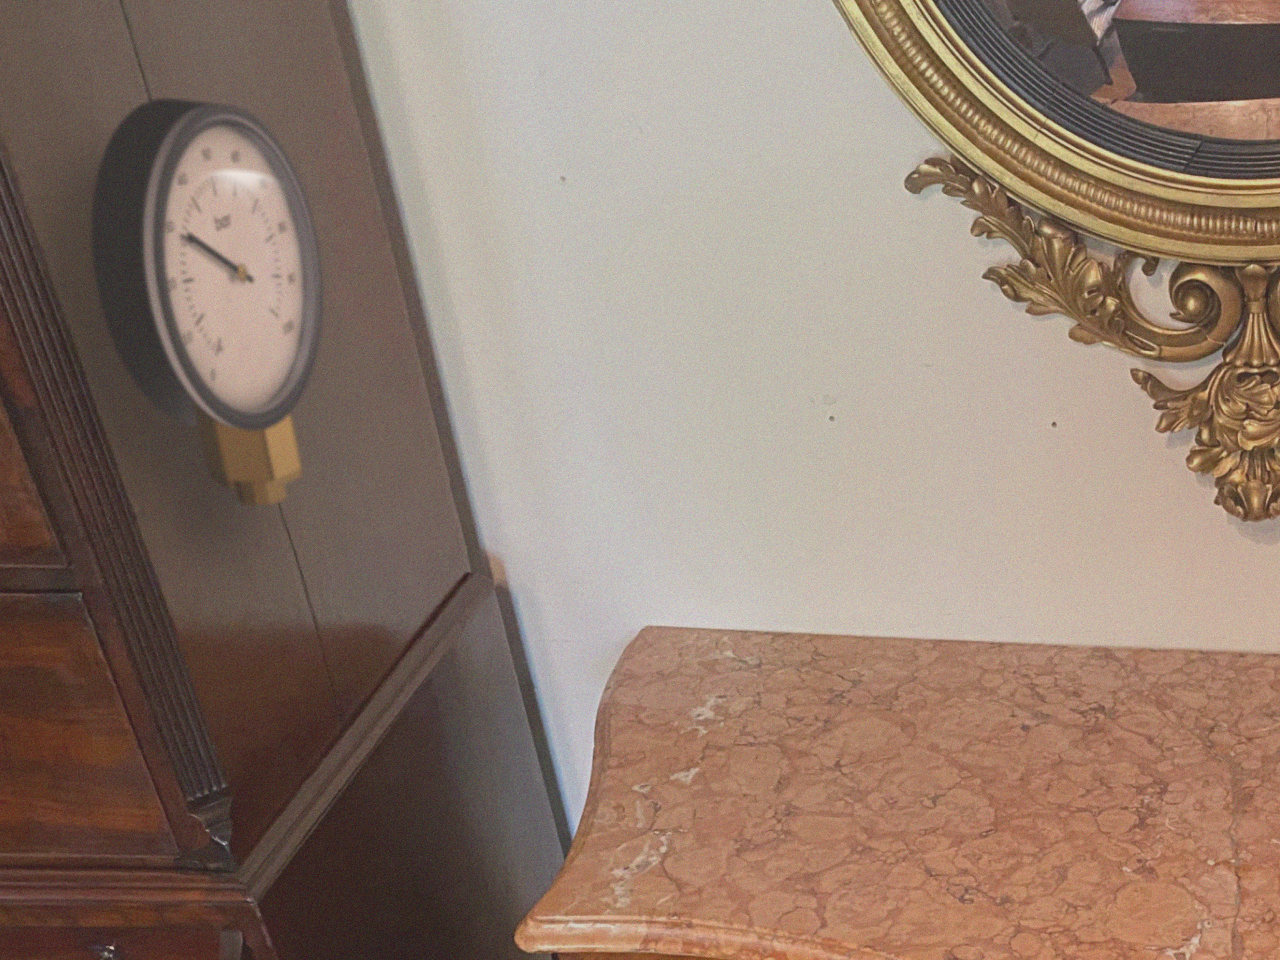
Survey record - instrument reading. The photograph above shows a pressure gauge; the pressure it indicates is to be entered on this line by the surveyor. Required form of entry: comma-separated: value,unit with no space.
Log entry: 30,bar
